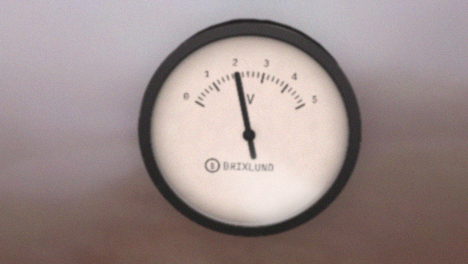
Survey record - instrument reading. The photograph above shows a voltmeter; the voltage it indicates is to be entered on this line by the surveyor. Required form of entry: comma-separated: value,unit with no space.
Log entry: 2,V
